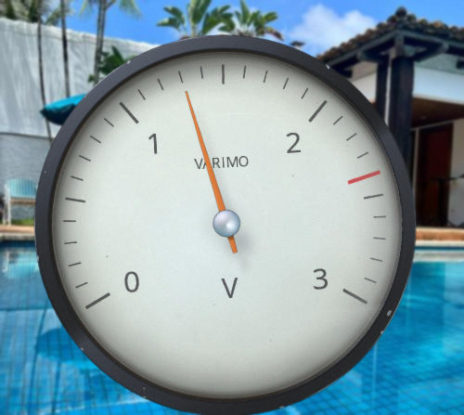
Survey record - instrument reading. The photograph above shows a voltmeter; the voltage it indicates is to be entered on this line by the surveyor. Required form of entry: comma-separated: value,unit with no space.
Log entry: 1.3,V
